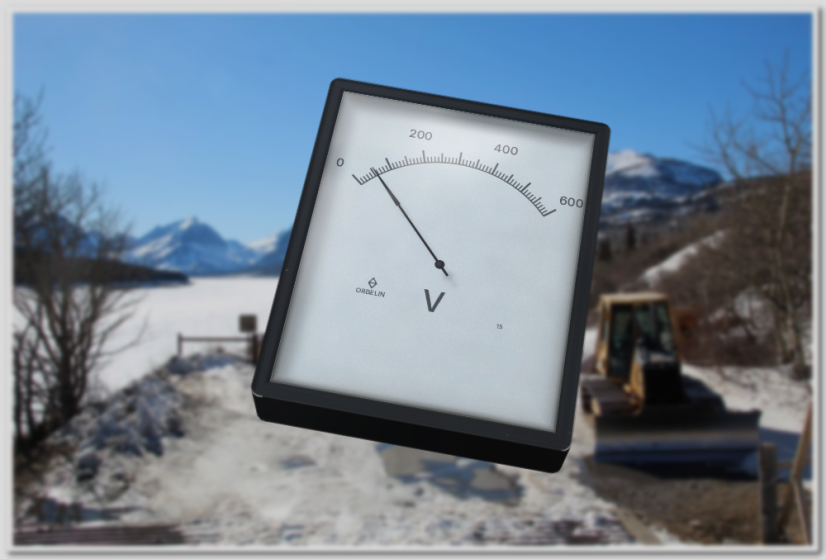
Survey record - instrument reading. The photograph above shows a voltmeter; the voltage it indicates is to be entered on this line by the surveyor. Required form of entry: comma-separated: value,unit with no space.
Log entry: 50,V
